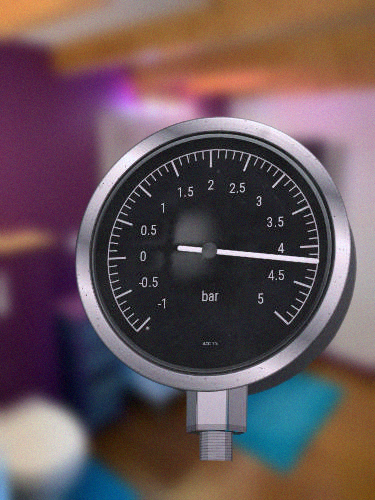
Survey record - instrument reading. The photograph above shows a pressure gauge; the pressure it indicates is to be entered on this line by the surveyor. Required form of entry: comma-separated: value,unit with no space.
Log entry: 4.2,bar
